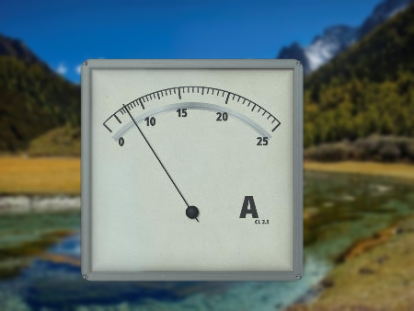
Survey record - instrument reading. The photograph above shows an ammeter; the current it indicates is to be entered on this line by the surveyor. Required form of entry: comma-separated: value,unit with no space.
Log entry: 7.5,A
